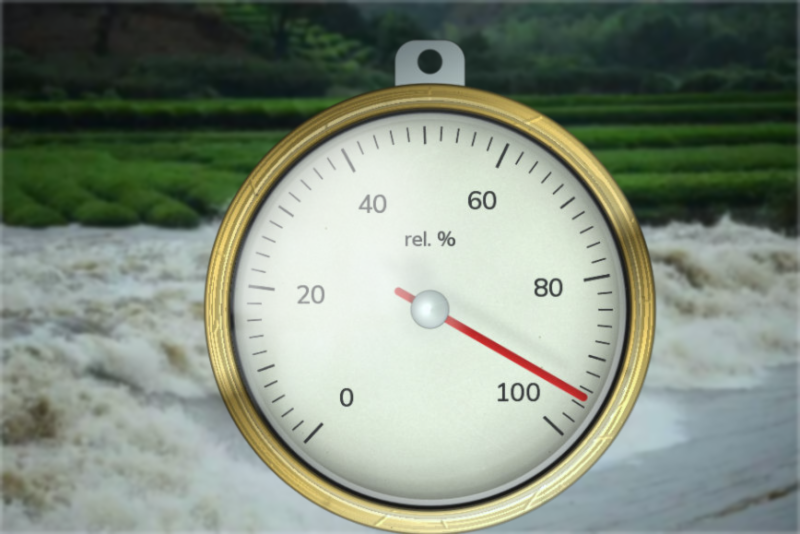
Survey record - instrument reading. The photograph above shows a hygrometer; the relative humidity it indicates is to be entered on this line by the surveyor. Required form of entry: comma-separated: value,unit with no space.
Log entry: 95,%
